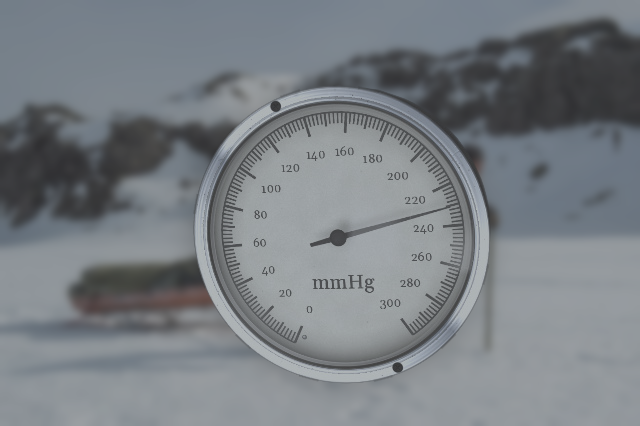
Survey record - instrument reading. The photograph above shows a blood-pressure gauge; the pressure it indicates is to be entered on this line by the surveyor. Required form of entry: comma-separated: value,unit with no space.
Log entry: 230,mmHg
